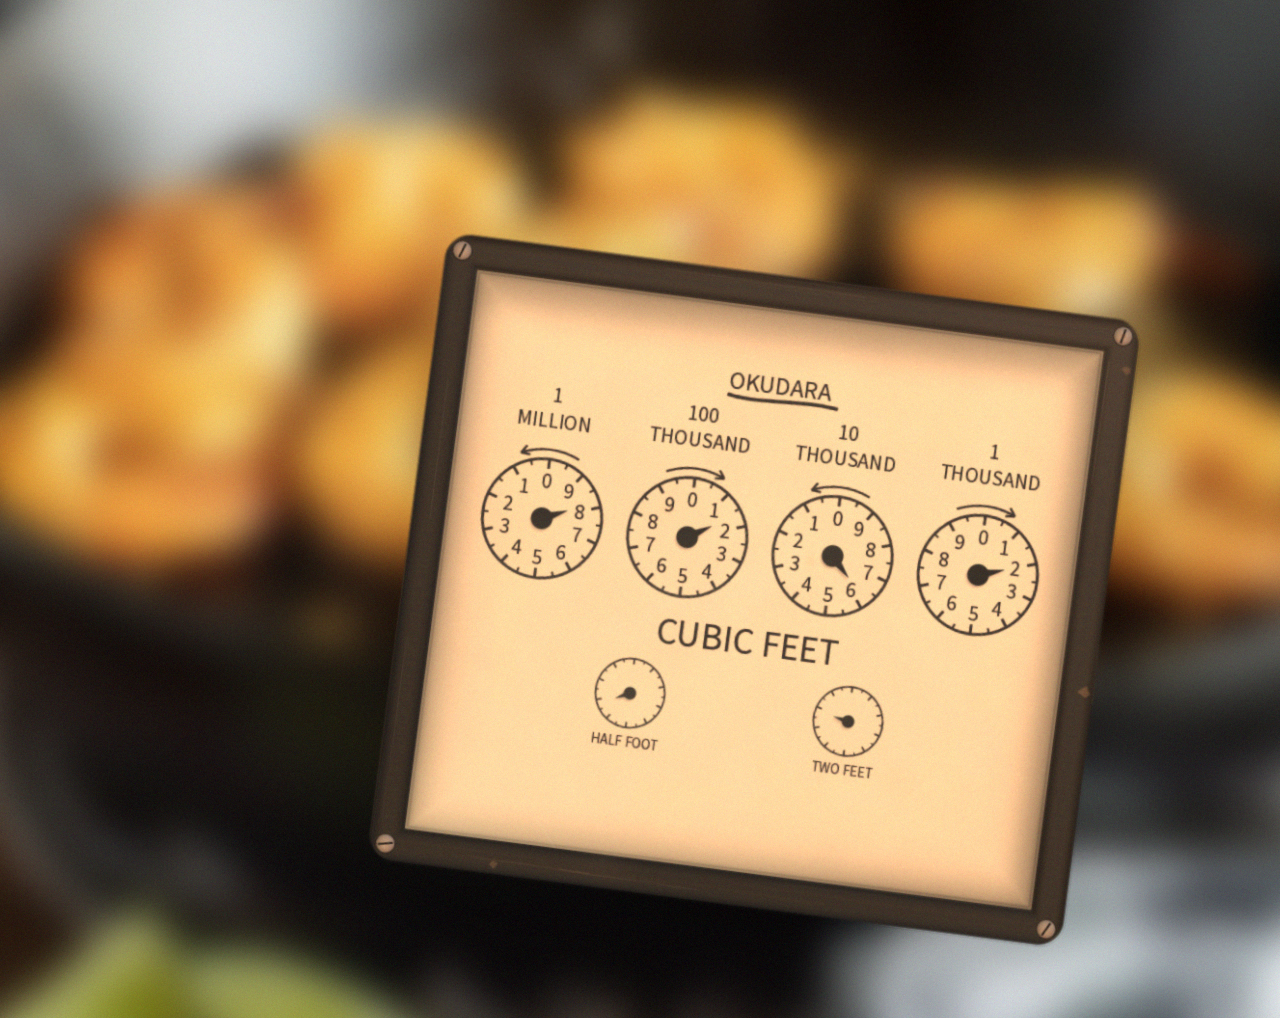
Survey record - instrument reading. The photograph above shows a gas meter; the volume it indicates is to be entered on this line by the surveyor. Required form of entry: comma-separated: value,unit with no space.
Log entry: 816200,ft³
